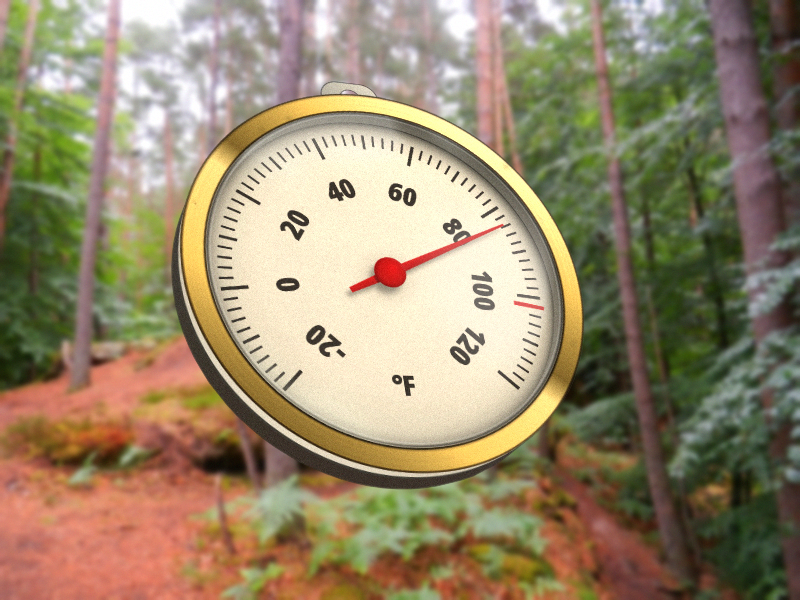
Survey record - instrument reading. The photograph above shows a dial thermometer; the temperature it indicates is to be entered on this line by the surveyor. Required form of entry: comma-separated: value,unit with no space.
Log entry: 84,°F
